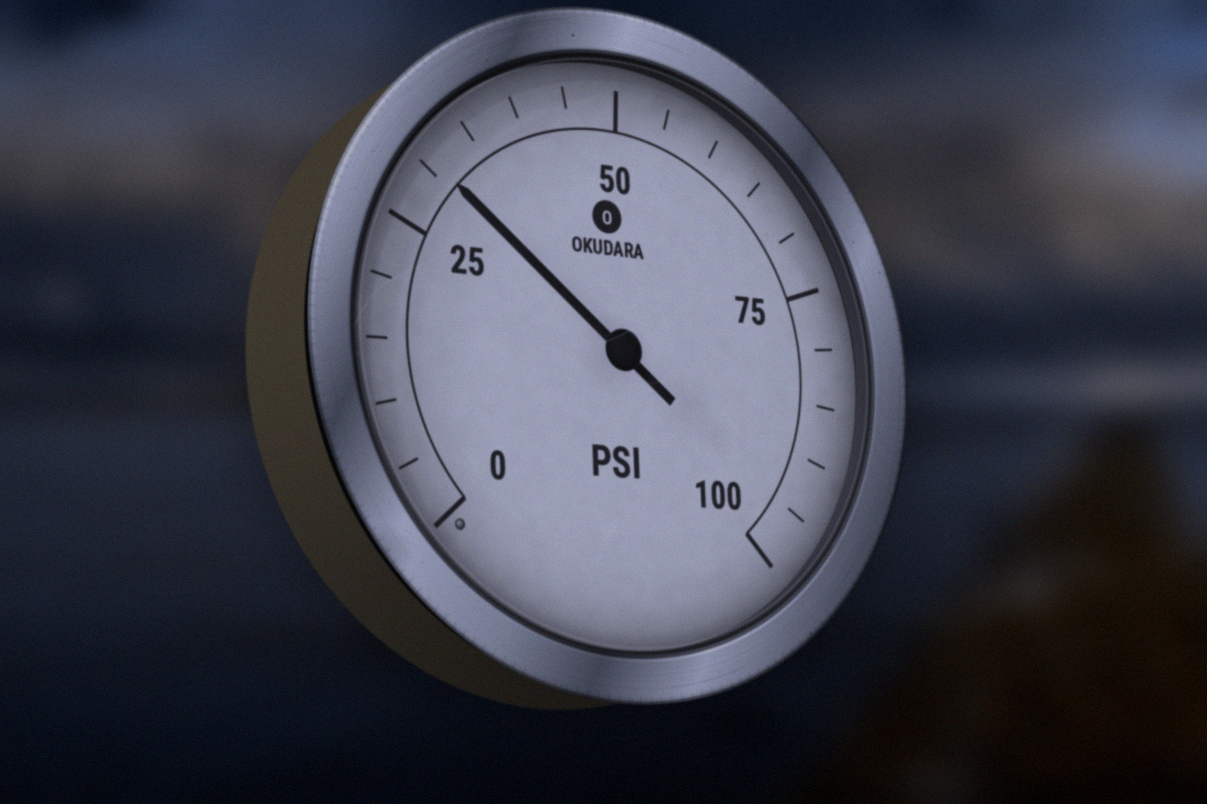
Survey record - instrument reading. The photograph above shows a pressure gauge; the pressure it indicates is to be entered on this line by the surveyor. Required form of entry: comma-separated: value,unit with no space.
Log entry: 30,psi
